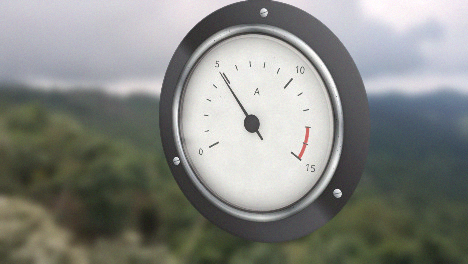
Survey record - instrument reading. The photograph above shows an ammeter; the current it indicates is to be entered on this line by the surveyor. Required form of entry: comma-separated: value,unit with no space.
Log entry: 5,A
